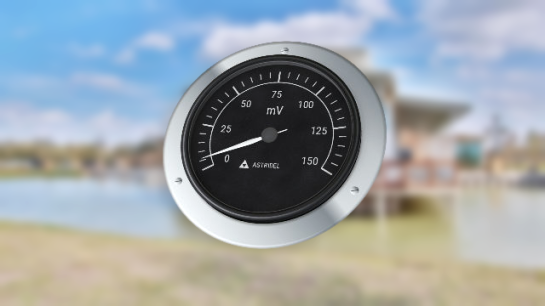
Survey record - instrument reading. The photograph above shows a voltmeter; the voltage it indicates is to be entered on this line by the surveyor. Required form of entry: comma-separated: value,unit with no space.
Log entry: 5,mV
